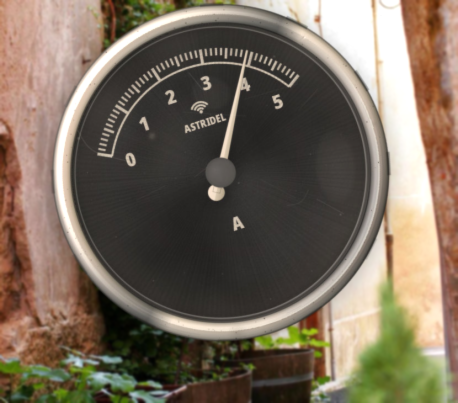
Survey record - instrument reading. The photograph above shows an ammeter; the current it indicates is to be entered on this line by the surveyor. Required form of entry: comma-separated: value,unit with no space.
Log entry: 3.9,A
